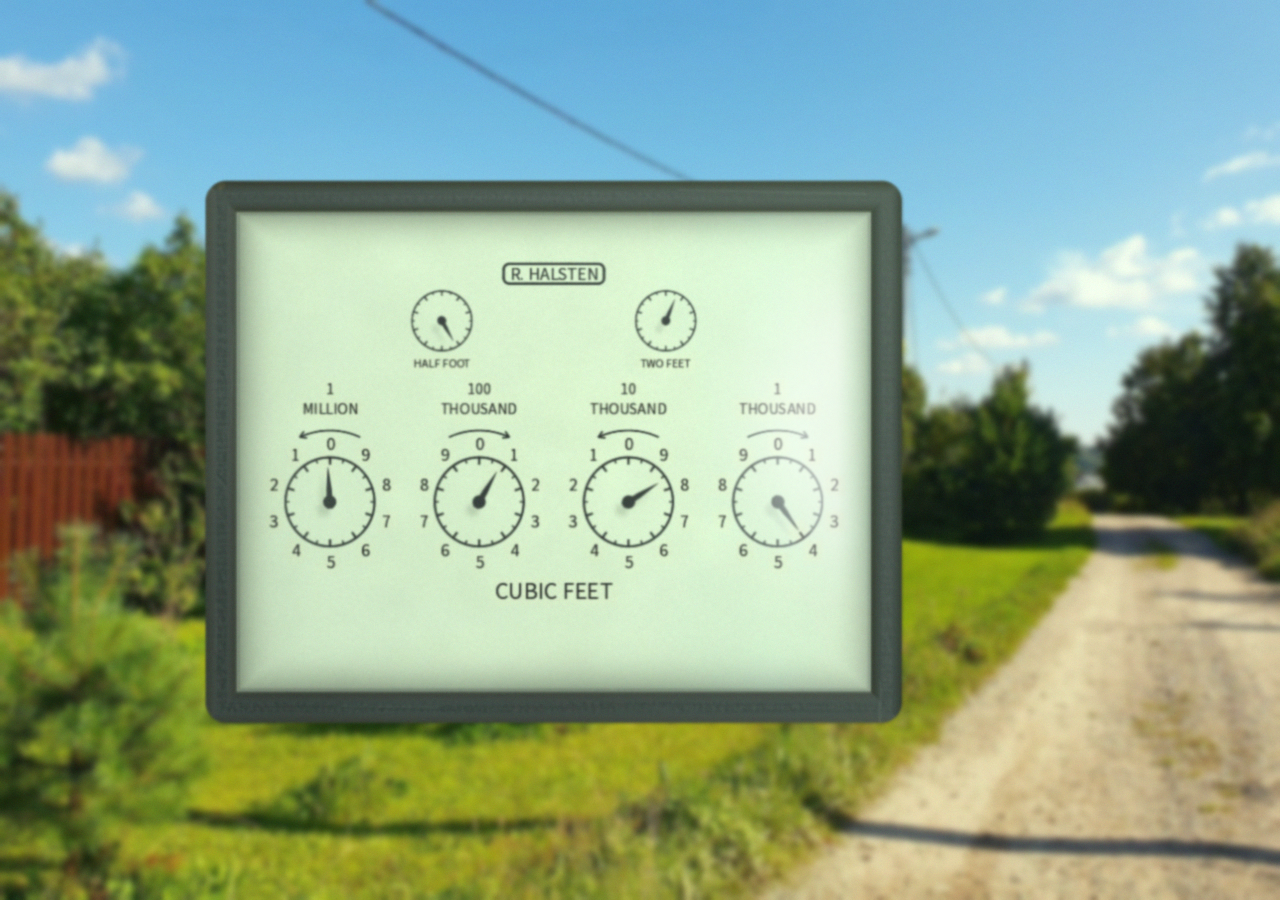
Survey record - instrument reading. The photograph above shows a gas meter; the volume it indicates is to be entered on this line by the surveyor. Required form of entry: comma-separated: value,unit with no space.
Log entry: 8400,ft³
